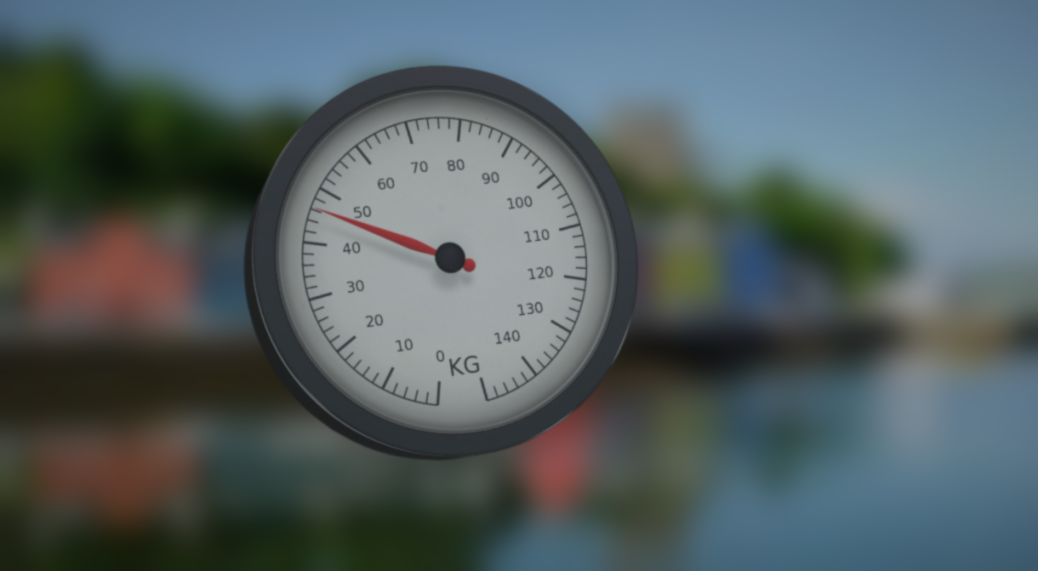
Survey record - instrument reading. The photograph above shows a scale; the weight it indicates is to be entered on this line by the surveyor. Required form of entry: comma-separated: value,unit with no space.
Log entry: 46,kg
